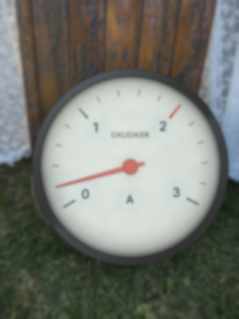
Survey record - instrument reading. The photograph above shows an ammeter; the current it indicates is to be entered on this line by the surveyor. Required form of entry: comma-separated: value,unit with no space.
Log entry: 0.2,A
